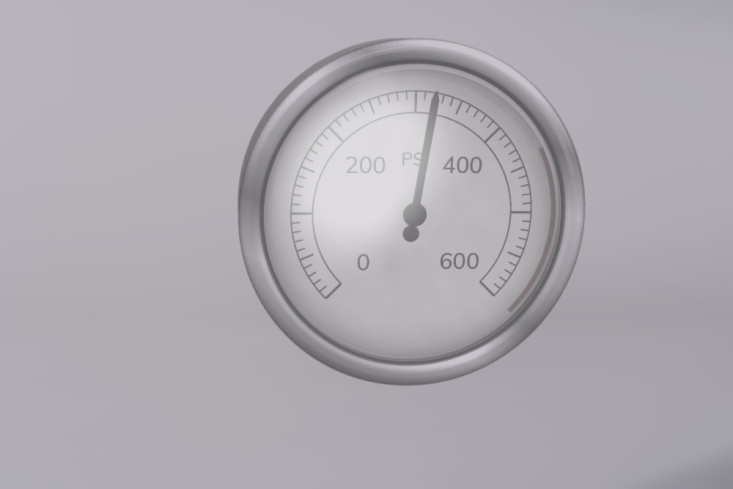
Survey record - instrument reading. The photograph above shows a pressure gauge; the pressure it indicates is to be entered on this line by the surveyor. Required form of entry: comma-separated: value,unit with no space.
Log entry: 320,psi
